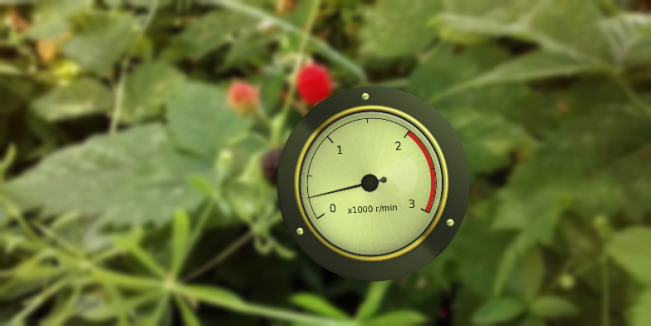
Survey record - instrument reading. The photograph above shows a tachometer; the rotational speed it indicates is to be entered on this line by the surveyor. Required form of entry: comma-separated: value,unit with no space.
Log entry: 250,rpm
